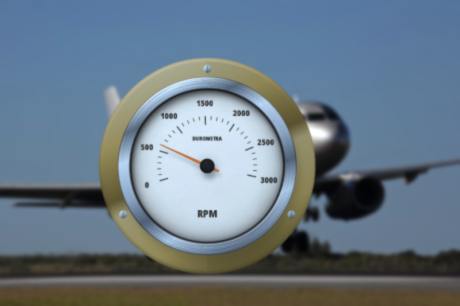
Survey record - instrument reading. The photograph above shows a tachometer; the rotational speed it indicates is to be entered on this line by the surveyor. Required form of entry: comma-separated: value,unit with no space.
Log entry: 600,rpm
